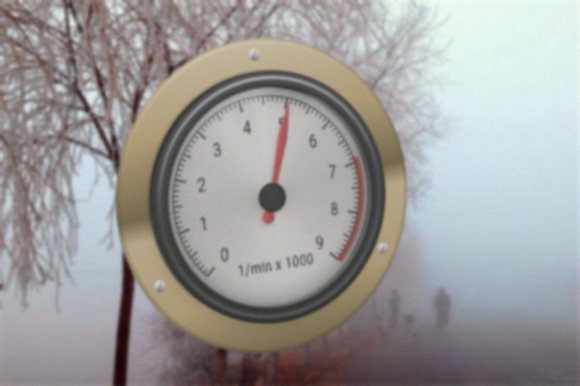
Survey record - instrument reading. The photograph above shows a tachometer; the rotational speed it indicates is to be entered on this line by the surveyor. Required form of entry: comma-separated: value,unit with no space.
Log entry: 5000,rpm
